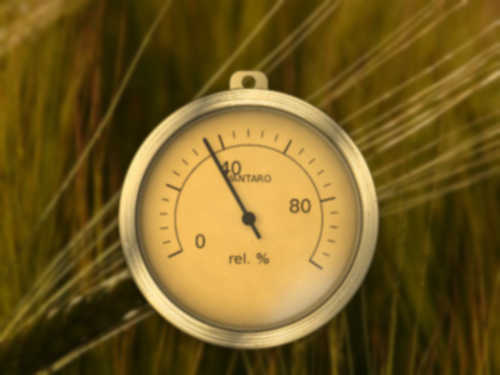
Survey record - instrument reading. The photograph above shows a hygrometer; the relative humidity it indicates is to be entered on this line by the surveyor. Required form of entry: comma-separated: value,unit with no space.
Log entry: 36,%
